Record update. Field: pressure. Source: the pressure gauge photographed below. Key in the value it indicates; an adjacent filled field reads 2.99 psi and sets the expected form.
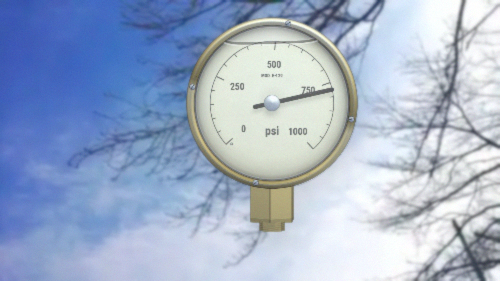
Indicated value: 775 psi
